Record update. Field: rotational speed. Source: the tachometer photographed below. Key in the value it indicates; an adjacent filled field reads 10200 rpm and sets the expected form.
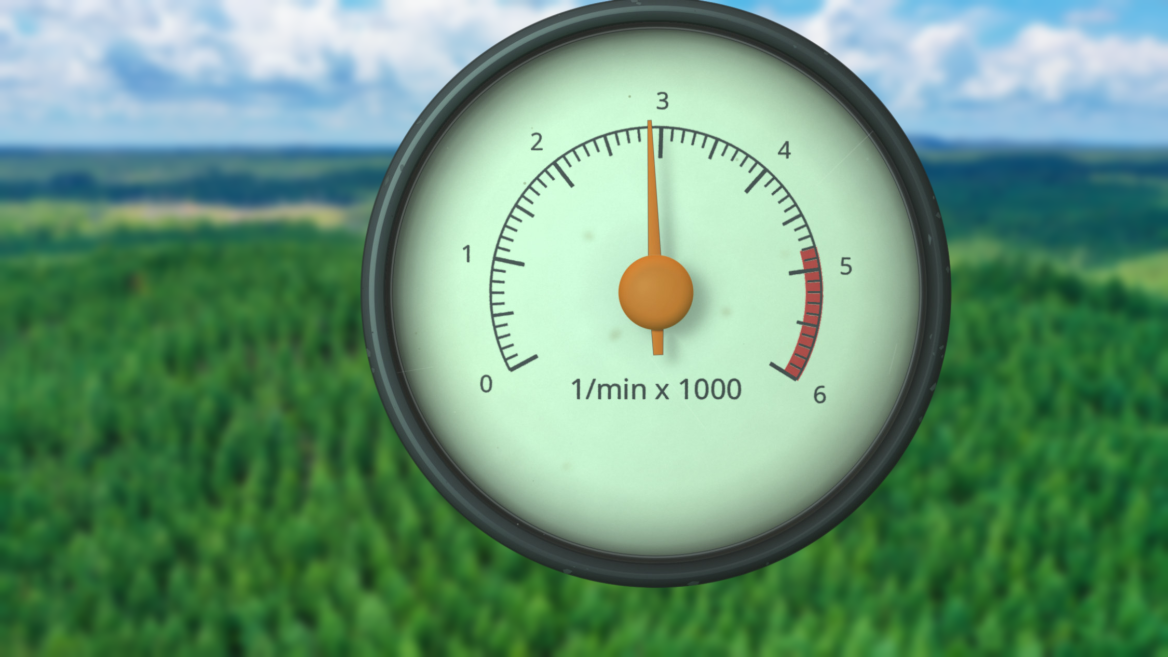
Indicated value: 2900 rpm
